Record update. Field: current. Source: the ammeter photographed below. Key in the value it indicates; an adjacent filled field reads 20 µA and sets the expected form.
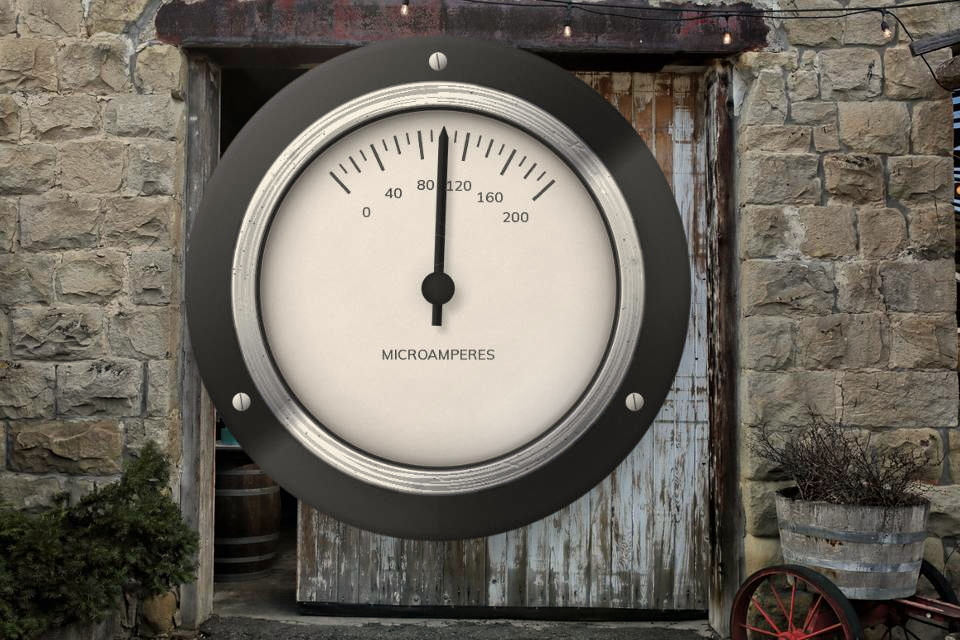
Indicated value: 100 µA
